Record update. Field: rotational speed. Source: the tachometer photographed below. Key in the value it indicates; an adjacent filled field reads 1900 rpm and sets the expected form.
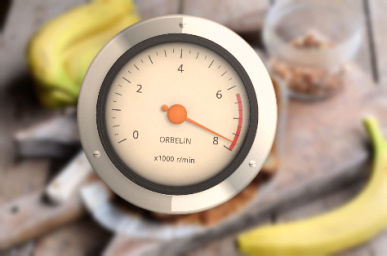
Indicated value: 7750 rpm
